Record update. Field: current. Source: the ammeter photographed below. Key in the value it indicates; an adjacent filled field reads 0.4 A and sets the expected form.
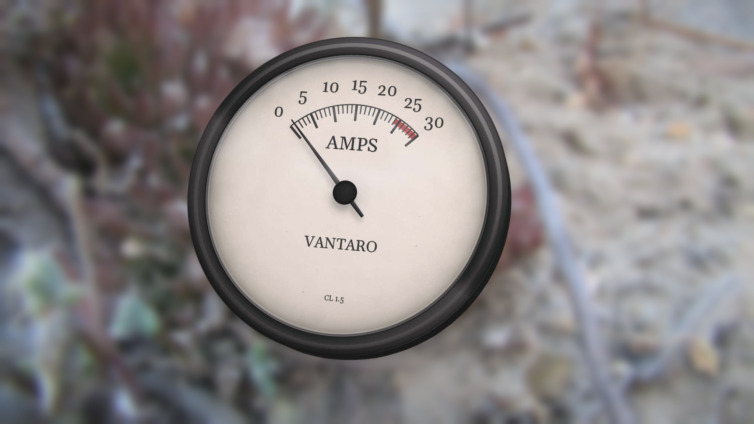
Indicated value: 1 A
